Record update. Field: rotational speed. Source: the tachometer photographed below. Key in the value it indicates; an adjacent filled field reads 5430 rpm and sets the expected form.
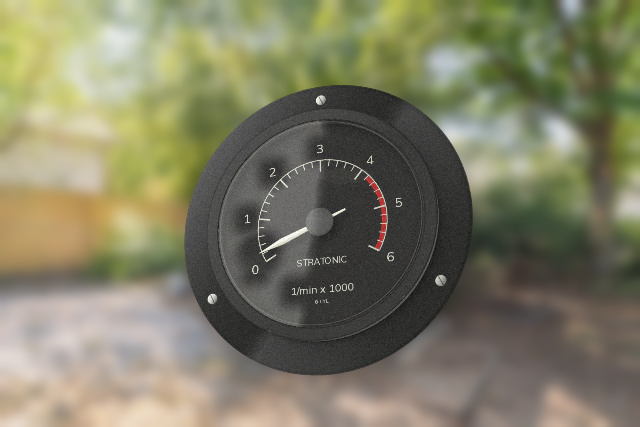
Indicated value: 200 rpm
